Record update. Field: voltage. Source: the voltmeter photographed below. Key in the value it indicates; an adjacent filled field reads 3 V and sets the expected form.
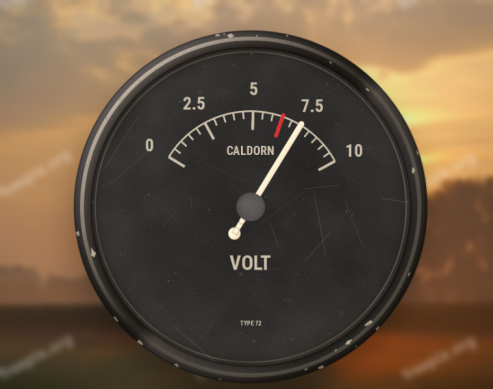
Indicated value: 7.5 V
